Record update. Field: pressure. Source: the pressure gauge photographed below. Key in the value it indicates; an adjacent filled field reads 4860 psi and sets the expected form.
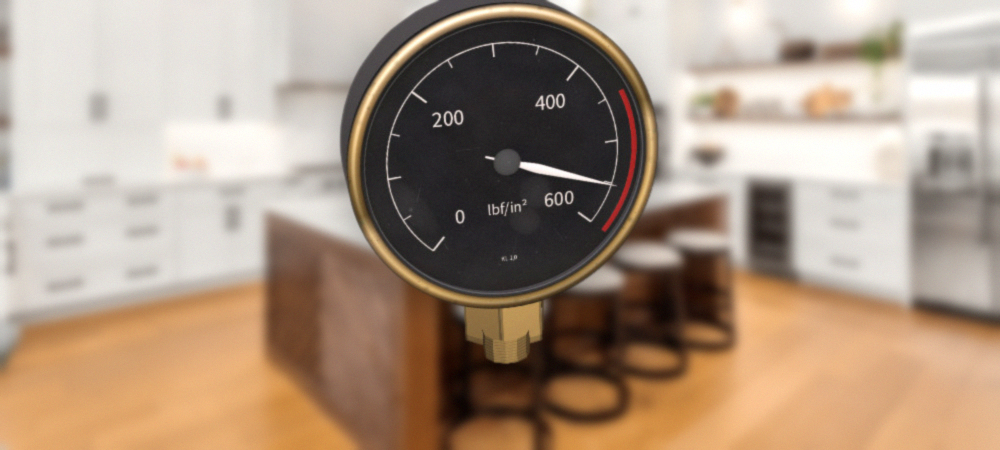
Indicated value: 550 psi
